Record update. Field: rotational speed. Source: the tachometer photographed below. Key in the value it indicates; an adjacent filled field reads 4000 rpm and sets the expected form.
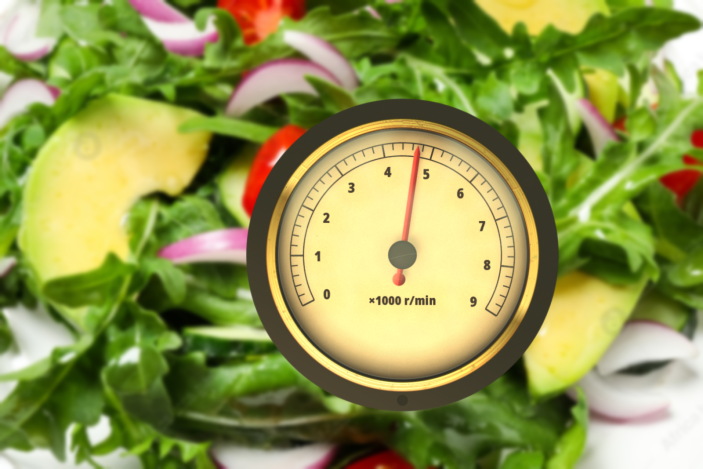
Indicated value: 4700 rpm
